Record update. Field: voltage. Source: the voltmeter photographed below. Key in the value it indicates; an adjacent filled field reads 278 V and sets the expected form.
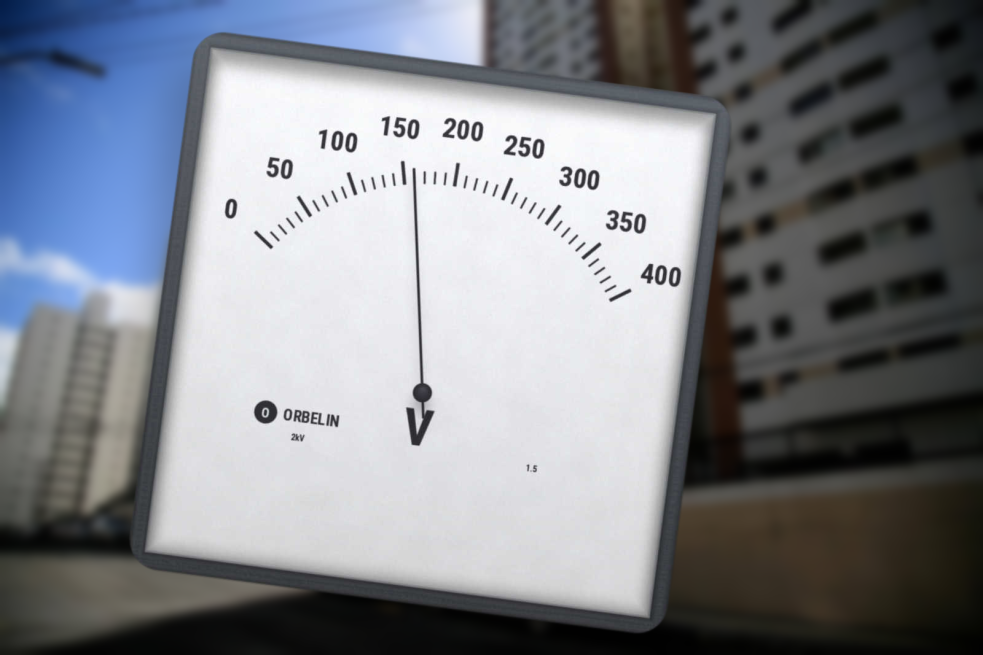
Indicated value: 160 V
